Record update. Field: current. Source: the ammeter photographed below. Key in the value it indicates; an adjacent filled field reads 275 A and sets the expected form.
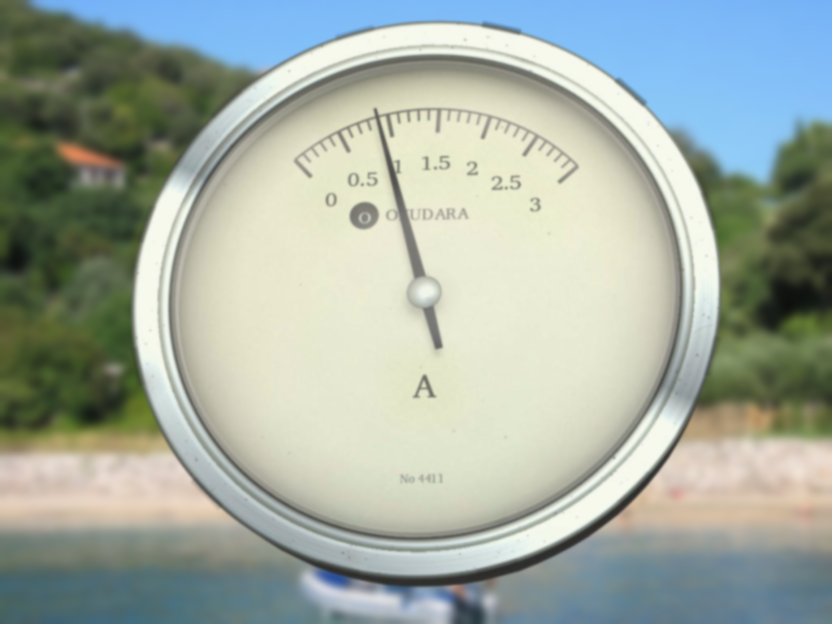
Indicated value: 0.9 A
